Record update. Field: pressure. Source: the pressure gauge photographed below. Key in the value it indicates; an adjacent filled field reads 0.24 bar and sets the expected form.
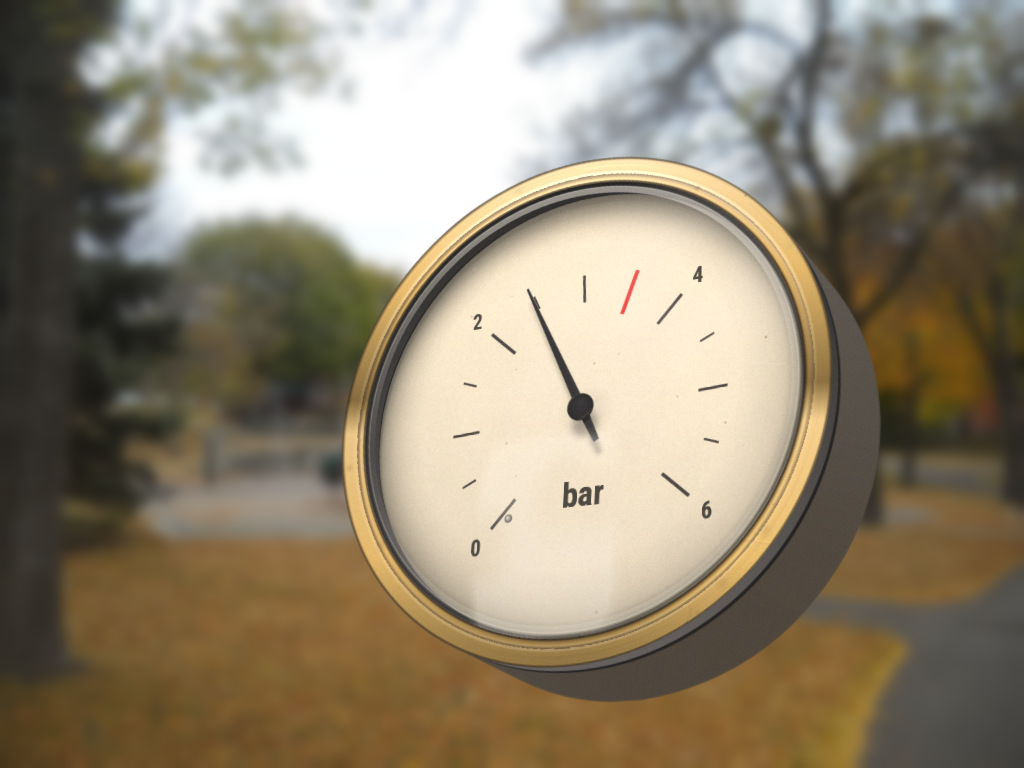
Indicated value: 2.5 bar
